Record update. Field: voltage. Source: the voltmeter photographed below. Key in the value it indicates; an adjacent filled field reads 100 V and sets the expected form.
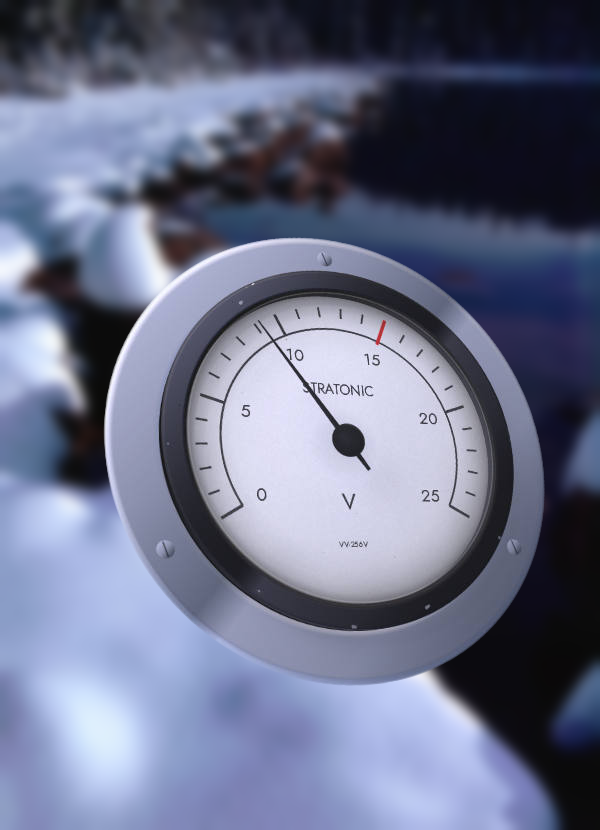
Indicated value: 9 V
